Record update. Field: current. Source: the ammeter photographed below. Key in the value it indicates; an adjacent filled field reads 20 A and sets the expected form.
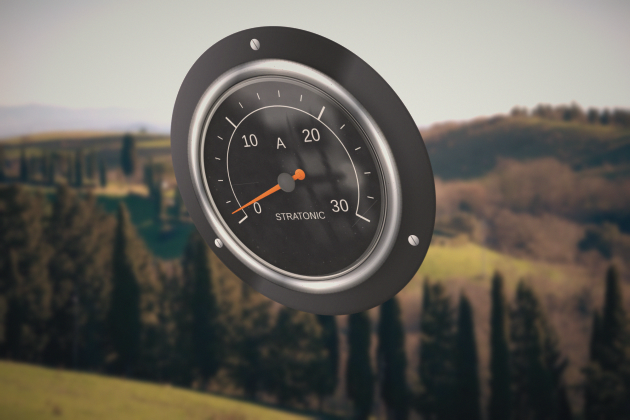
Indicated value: 1 A
